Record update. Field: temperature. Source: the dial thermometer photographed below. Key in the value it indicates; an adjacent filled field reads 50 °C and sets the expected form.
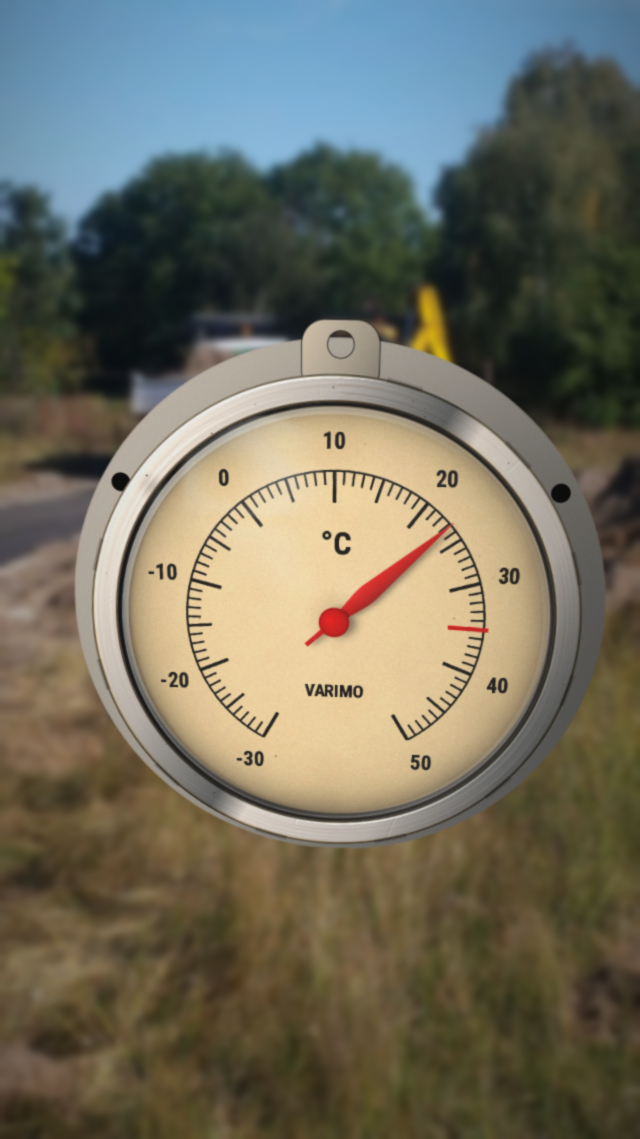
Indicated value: 23 °C
